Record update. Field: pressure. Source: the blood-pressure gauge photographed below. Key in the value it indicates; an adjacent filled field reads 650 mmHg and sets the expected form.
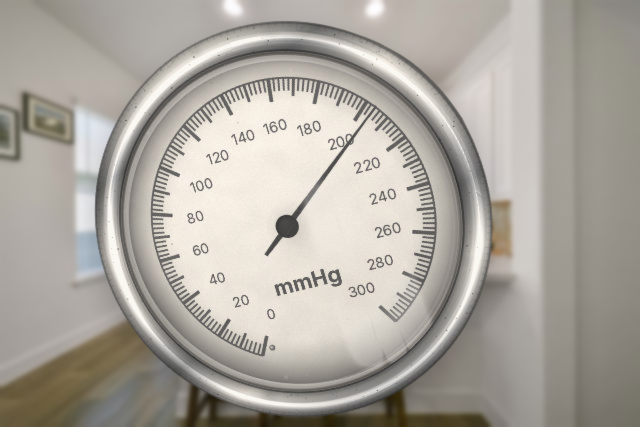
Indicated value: 204 mmHg
